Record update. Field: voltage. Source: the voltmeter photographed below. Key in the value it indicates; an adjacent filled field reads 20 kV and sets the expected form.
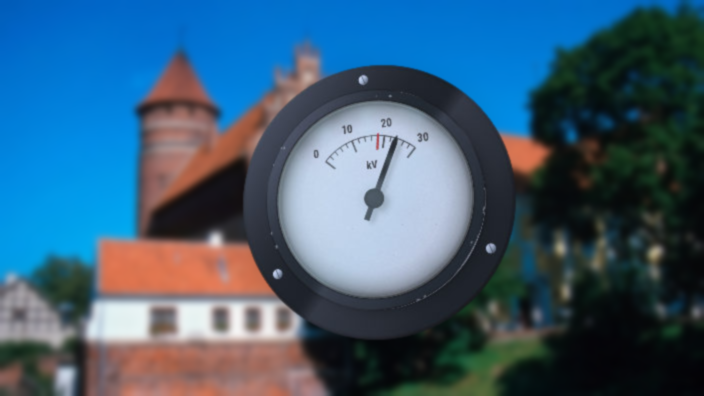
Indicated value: 24 kV
